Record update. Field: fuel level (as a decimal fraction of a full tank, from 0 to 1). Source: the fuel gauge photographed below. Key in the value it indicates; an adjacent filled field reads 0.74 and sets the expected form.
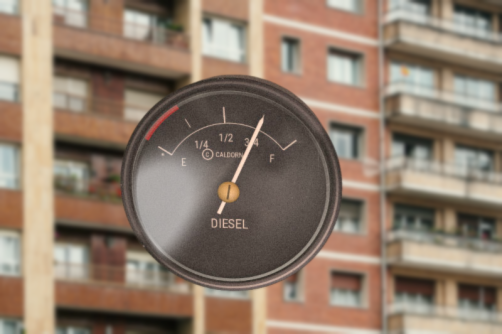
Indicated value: 0.75
